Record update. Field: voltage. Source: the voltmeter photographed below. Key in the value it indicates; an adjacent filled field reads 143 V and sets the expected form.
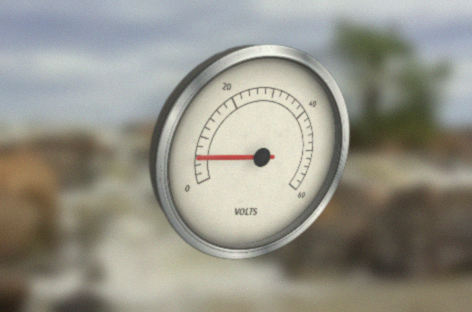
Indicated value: 6 V
